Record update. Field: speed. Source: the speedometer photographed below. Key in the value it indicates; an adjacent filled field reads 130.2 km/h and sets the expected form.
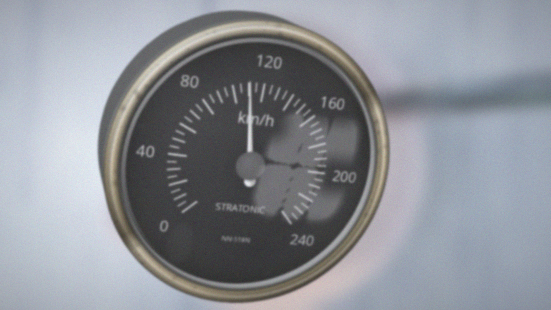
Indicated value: 110 km/h
